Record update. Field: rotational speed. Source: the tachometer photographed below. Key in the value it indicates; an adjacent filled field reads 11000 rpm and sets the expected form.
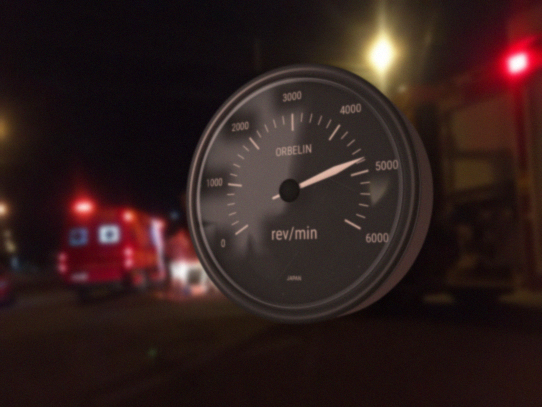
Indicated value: 4800 rpm
